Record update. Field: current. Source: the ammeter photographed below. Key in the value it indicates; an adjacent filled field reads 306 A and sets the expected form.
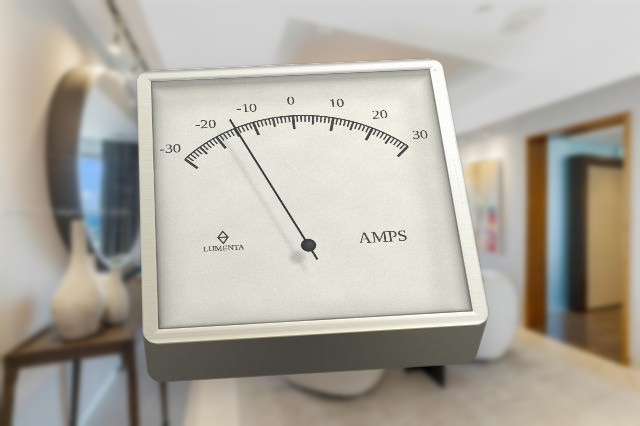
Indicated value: -15 A
